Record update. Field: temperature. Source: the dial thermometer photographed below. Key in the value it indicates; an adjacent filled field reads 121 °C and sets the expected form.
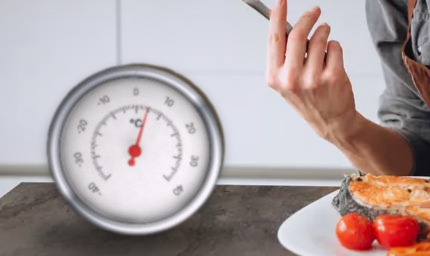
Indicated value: 5 °C
